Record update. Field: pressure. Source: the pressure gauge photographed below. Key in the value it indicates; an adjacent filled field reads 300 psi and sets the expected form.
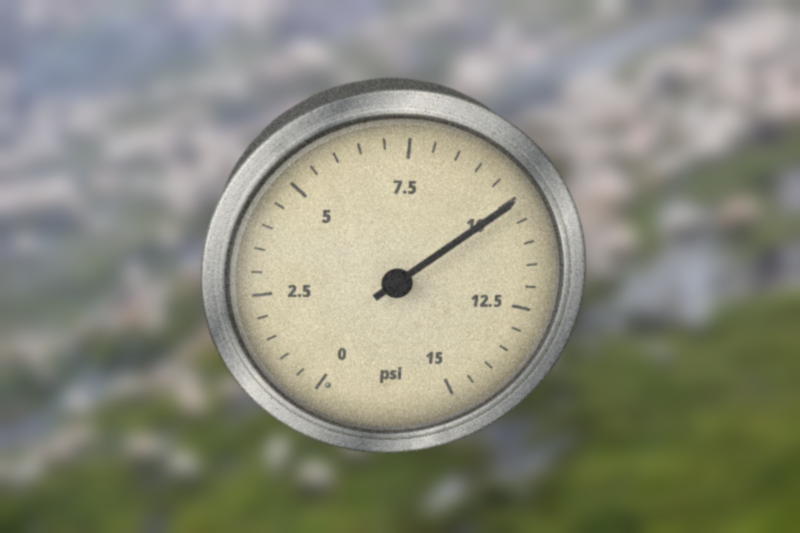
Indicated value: 10 psi
